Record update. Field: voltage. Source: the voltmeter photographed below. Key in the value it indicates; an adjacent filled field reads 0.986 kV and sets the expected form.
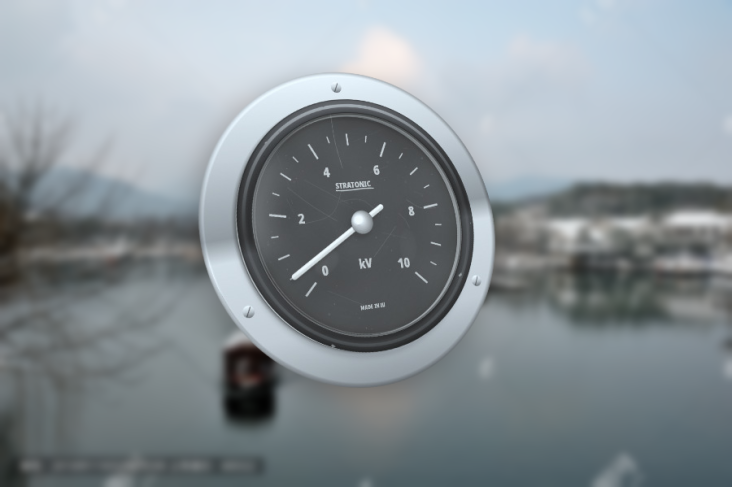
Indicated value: 0.5 kV
